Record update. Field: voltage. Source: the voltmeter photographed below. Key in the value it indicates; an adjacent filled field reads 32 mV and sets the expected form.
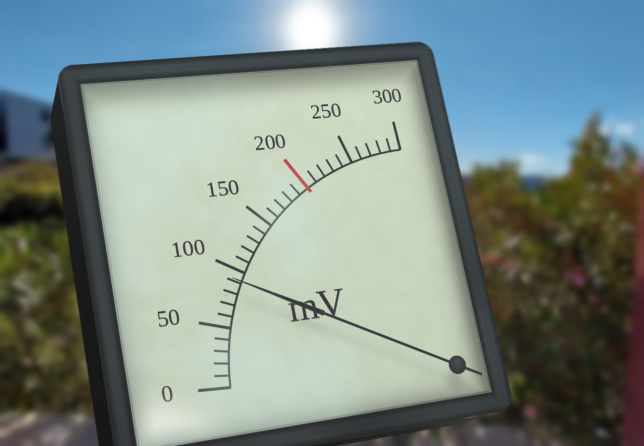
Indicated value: 90 mV
